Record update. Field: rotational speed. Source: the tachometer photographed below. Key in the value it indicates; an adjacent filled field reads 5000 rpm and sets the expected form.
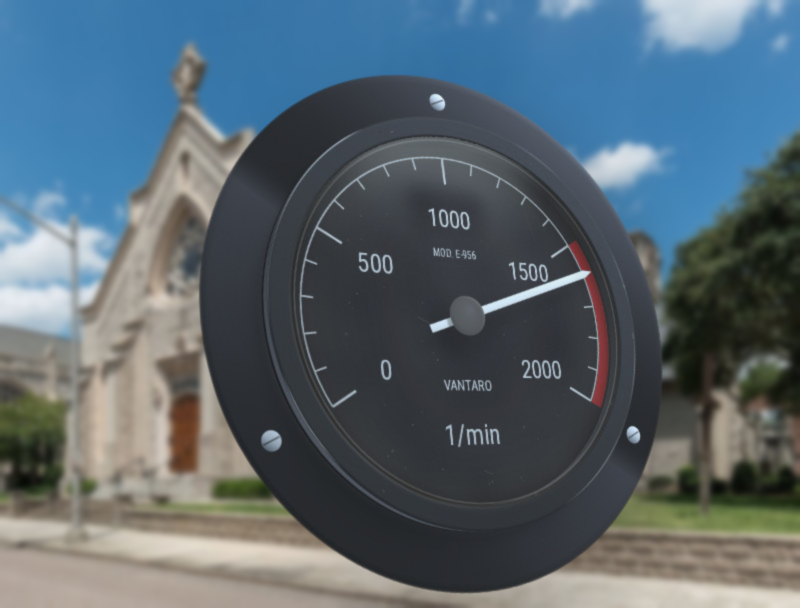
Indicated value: 1600 rpm
